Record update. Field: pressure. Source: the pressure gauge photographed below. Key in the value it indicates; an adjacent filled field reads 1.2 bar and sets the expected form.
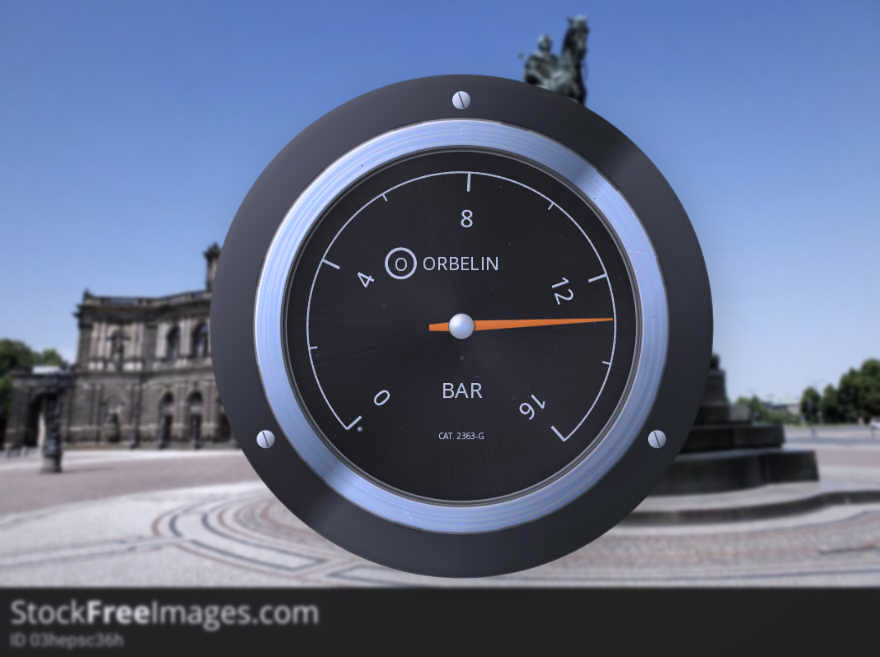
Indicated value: 13 bar
